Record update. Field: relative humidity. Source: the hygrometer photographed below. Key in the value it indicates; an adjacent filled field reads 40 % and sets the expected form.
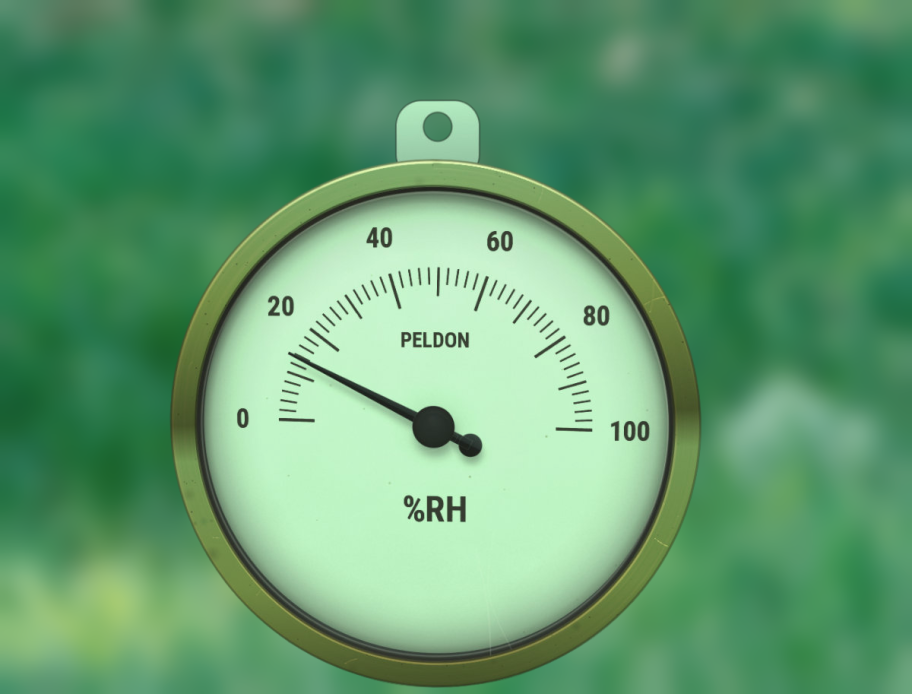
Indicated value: 14 %
